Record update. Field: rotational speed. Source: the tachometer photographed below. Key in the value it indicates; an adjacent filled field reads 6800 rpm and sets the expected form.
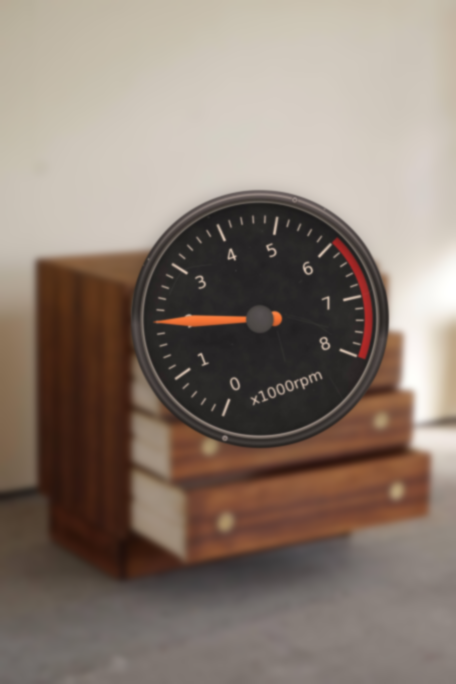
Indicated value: 2000 rpm
